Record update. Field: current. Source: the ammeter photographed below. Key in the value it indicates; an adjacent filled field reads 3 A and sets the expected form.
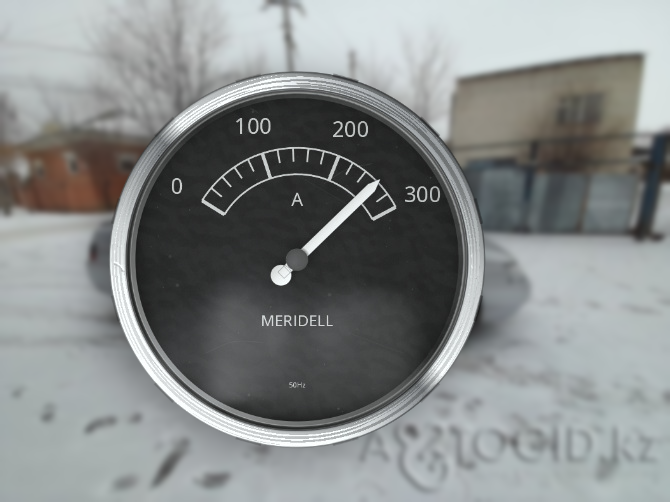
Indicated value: 260 A
